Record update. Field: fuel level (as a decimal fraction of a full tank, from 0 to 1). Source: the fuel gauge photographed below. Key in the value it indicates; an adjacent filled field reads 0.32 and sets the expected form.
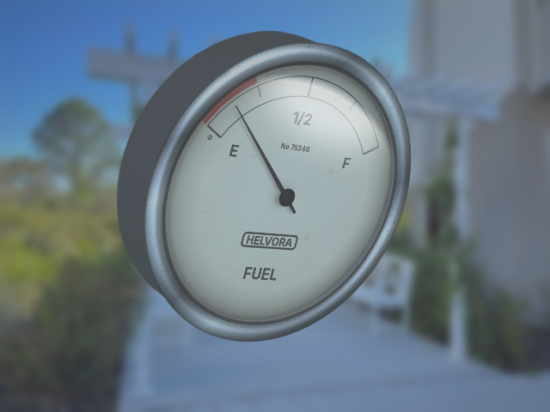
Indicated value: 0.125
